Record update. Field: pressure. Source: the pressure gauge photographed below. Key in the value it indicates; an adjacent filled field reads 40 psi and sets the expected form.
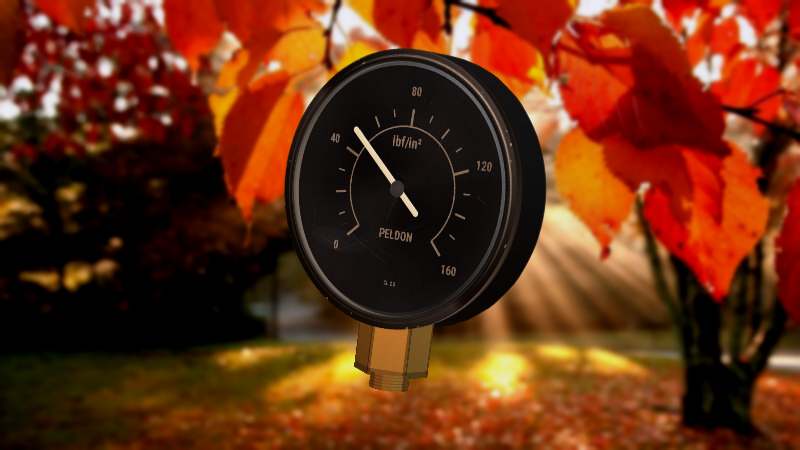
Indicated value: 50 psi
